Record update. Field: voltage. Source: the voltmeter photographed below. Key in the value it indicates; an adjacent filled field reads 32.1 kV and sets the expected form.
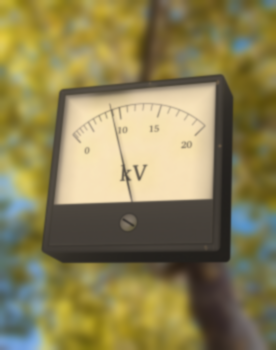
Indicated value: 9 kV
